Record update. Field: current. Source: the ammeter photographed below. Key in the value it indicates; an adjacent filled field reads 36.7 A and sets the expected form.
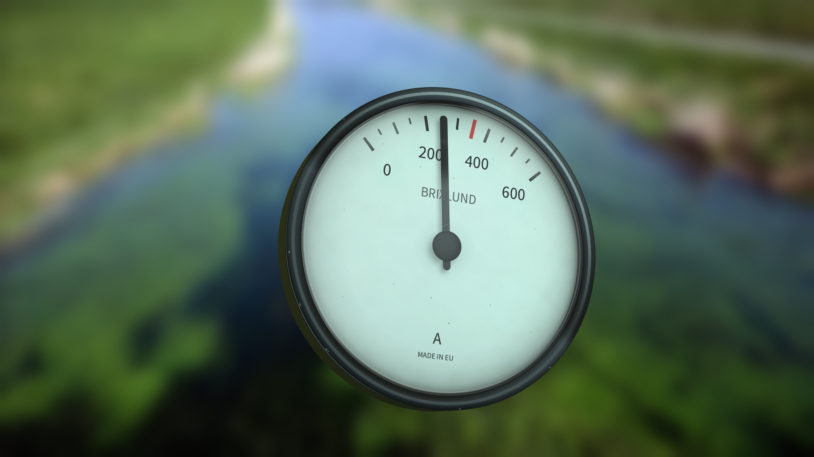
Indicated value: 250 A
